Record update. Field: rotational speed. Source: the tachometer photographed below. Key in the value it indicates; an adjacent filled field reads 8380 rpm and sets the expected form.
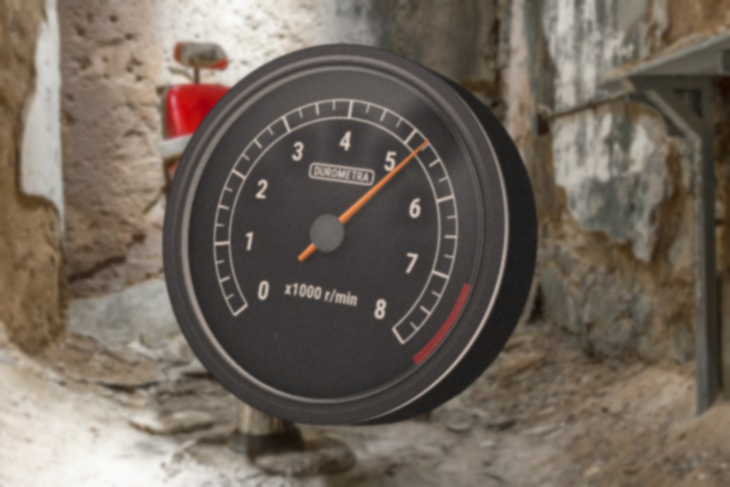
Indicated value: 5250 rpm
